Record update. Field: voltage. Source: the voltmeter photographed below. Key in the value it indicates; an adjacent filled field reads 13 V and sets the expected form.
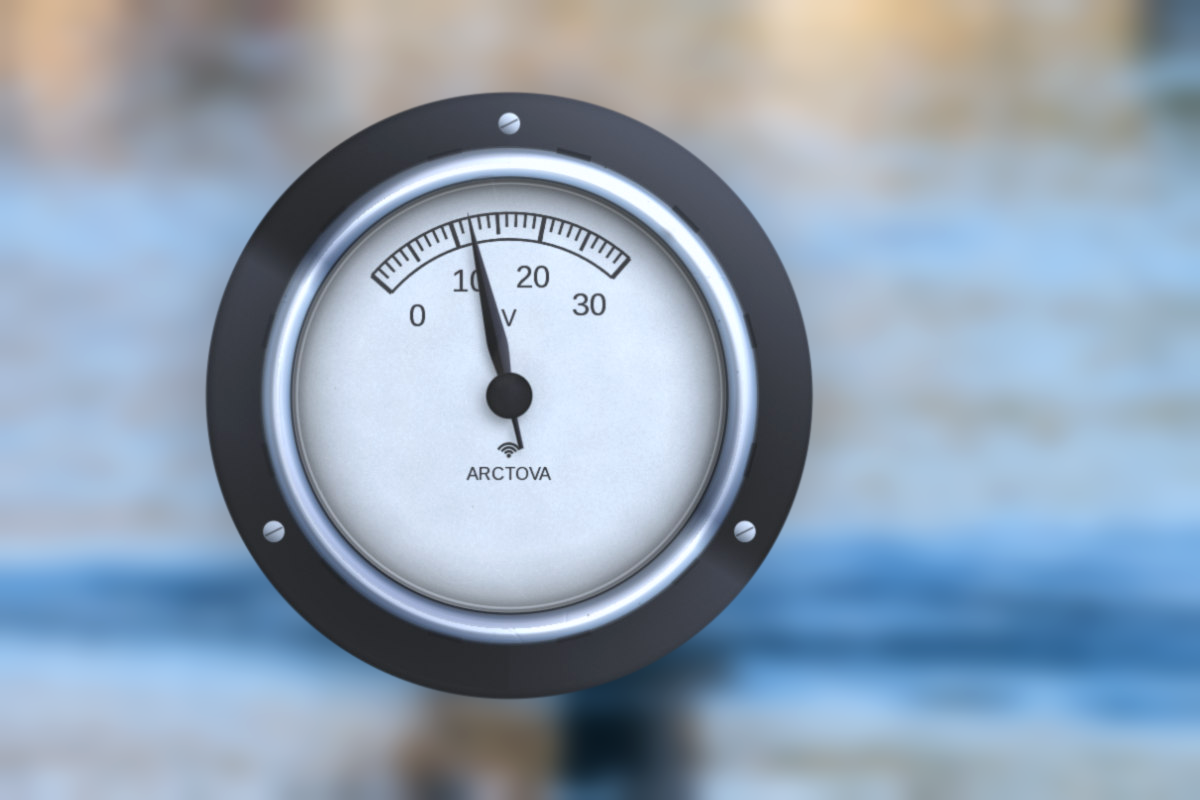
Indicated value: 12 V
